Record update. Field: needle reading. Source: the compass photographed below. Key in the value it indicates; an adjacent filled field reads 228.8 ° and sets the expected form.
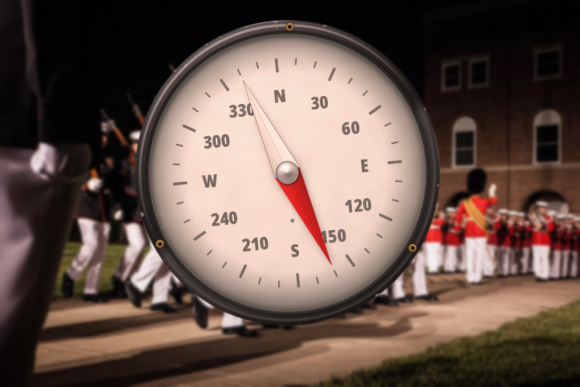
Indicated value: 160 °
